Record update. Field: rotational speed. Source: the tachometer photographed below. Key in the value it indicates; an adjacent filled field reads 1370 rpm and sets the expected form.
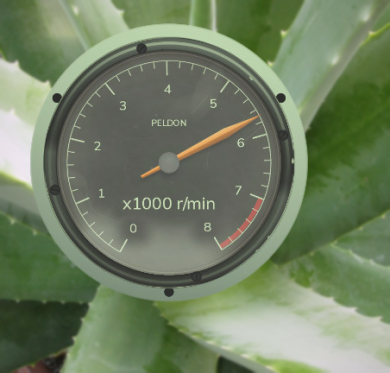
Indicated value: 5700 rpm
